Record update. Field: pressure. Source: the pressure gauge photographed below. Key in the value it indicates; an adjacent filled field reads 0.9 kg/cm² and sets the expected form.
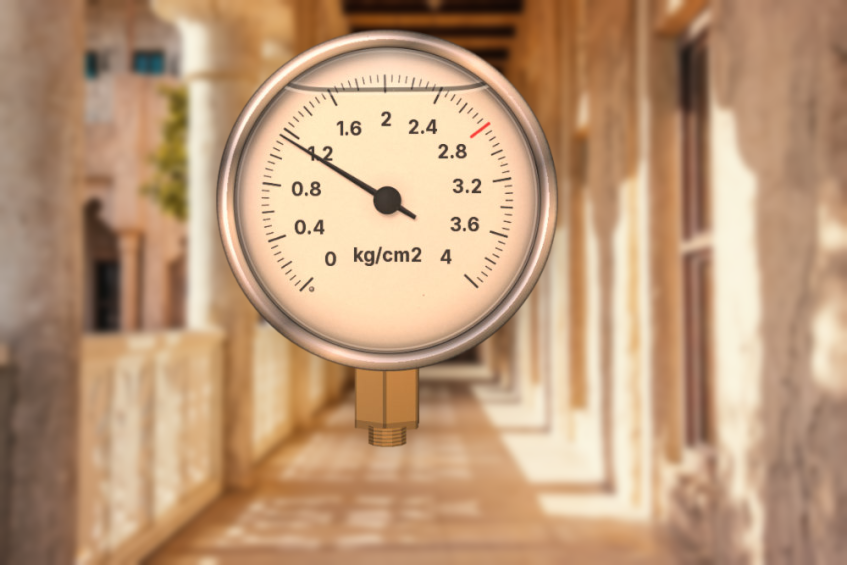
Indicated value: 1.15 kg/cm²
